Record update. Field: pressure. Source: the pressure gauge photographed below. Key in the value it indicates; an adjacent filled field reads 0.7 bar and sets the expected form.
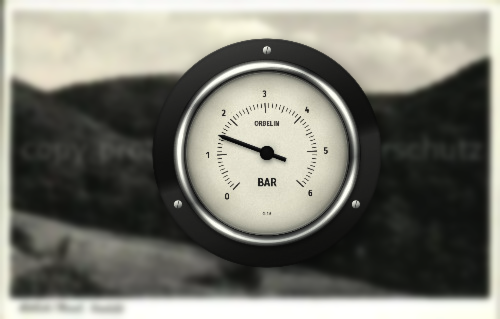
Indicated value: 1.5 bar
